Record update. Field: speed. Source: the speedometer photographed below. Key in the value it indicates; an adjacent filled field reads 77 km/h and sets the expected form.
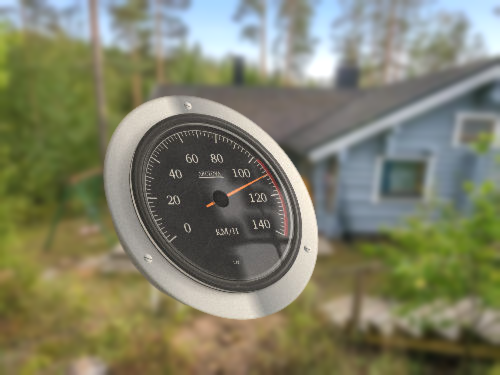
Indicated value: 110 km/h
